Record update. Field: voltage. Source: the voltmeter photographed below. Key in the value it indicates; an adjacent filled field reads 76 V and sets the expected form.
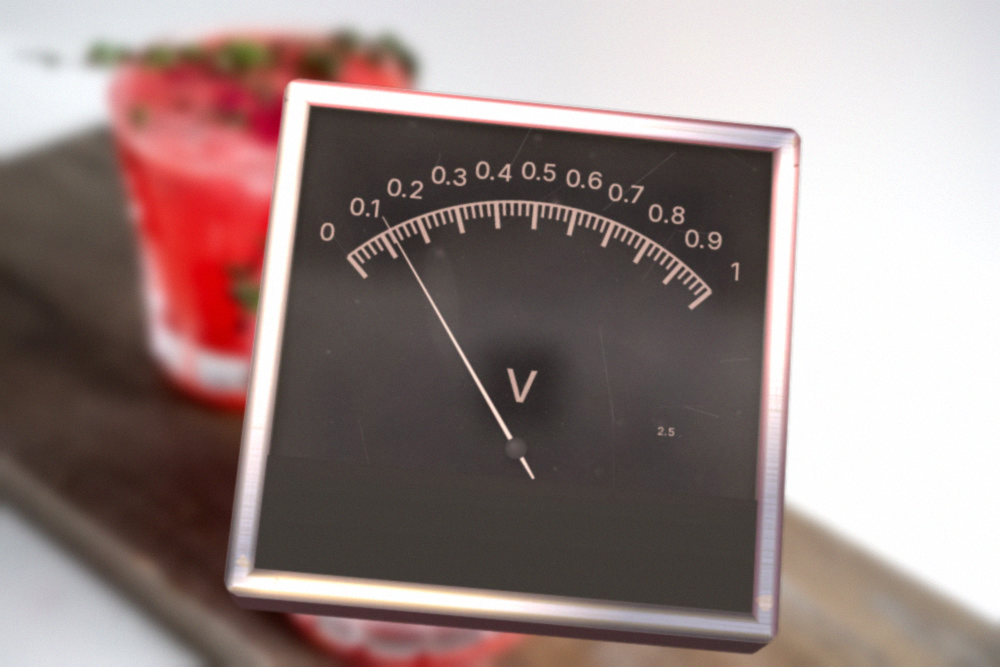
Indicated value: 0.12 V
